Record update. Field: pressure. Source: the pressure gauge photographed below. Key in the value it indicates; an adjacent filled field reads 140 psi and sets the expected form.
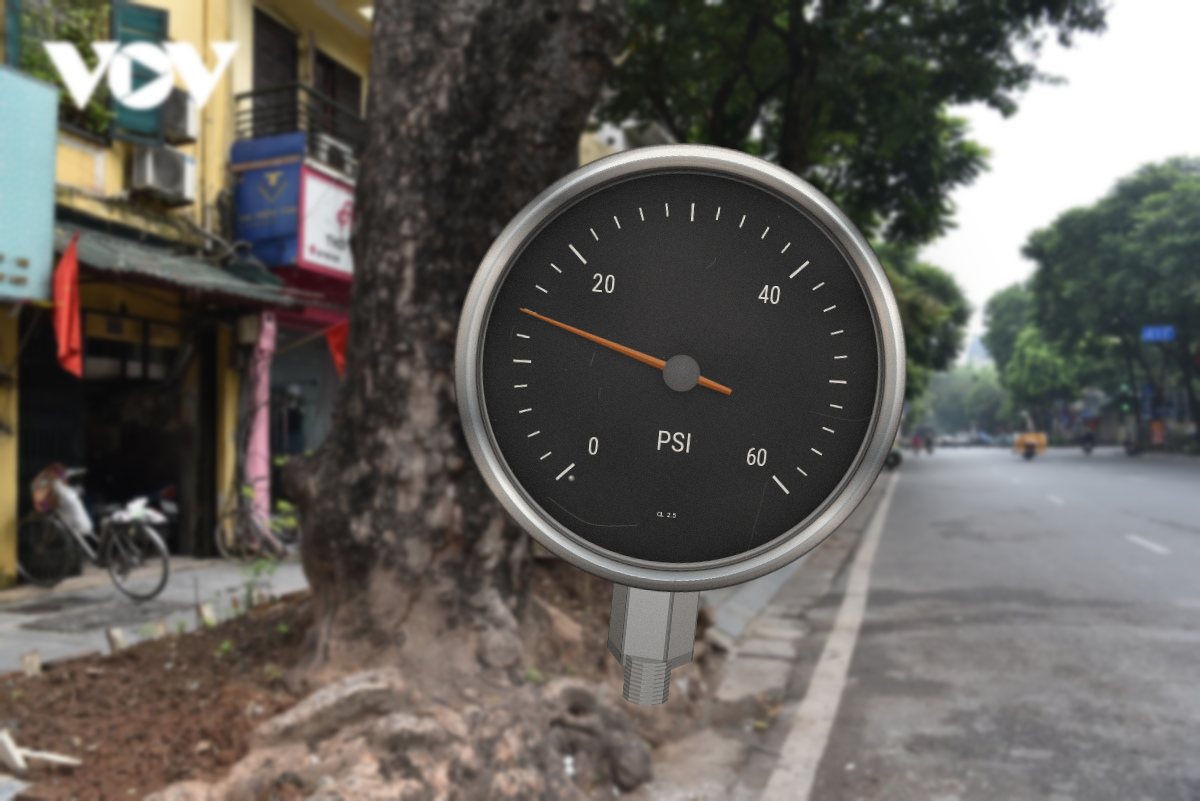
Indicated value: 14 psi
